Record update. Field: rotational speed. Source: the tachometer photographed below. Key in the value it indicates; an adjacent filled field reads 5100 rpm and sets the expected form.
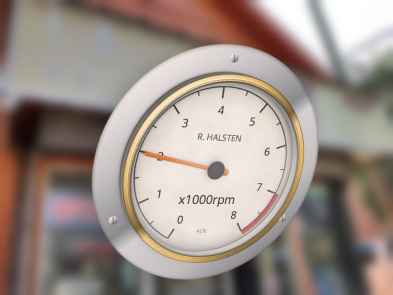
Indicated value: 2000 rpm
